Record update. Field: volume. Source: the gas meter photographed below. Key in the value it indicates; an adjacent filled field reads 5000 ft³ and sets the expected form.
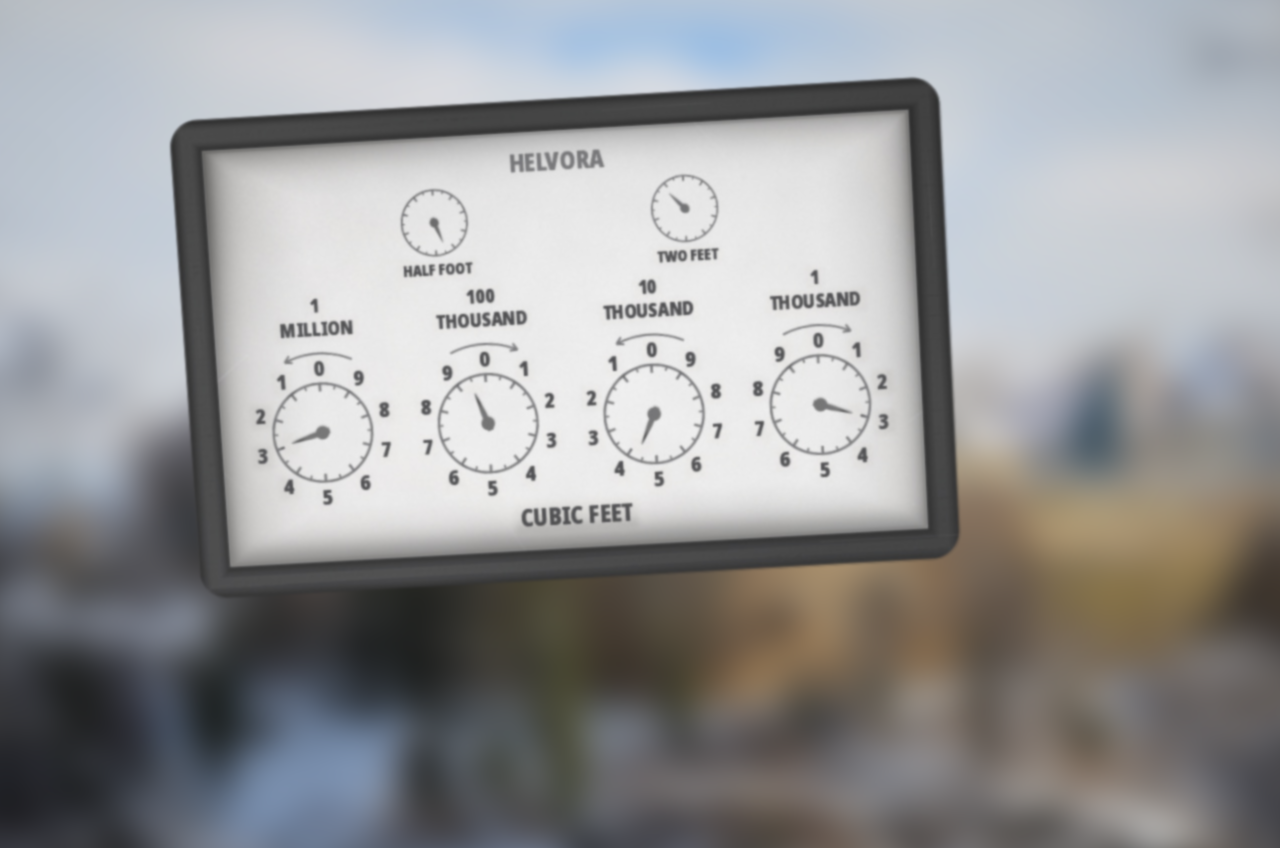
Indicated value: 294300 ft³
